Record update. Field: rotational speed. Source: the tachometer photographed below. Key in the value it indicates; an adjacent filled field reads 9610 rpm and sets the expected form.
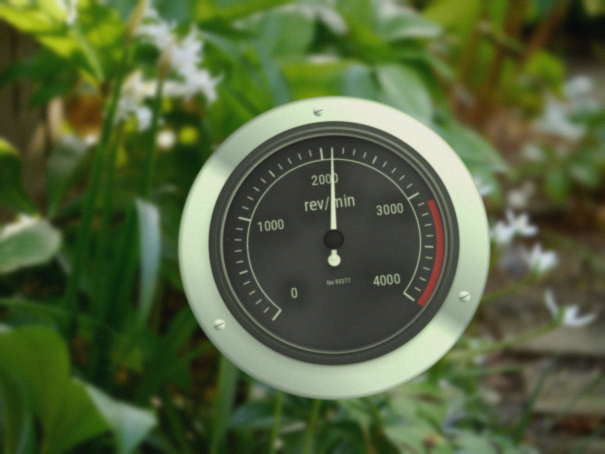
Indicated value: 2100 rpm
